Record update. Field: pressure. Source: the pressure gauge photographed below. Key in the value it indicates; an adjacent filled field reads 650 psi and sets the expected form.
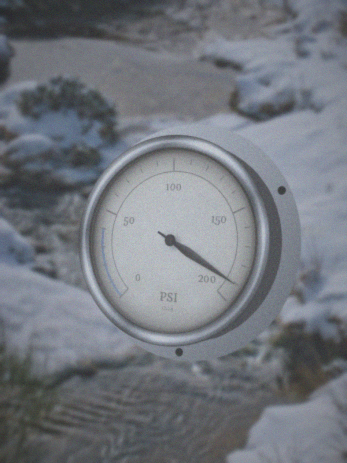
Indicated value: 190 psi
